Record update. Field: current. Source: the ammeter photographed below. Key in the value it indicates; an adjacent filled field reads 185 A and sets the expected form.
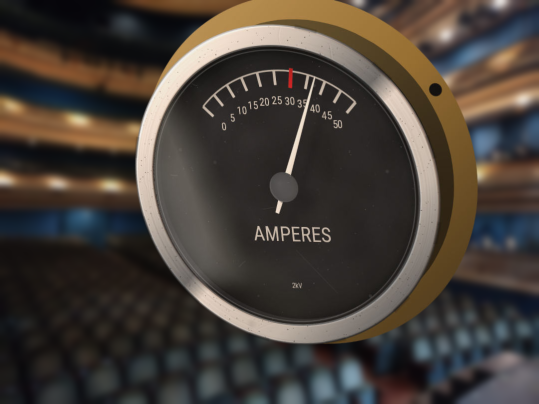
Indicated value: 37.5 A
